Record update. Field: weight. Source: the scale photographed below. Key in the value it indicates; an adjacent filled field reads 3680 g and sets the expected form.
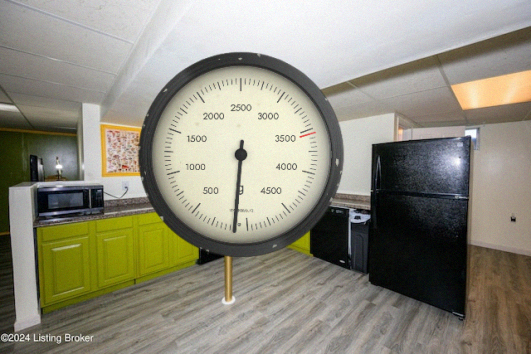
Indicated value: 0 g
